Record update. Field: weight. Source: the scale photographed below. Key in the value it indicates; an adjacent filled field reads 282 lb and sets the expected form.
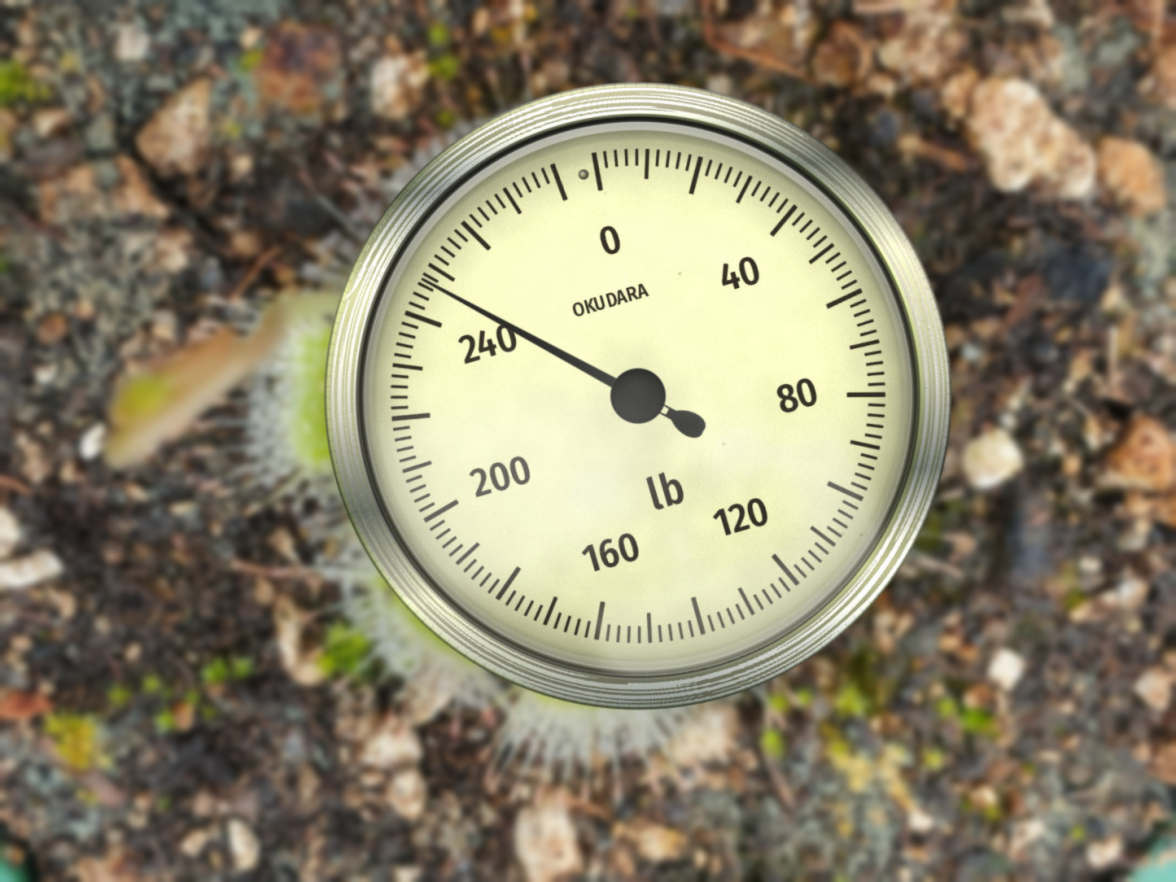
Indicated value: 247 lb
